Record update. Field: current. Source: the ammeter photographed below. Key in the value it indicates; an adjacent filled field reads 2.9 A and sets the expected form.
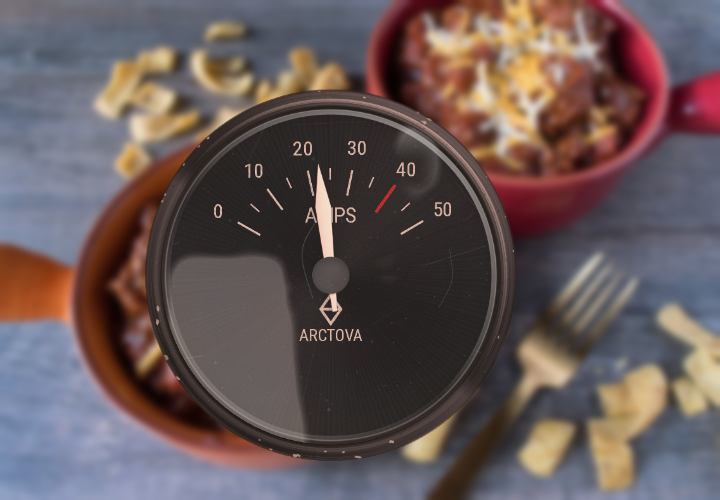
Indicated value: 22.5 A
